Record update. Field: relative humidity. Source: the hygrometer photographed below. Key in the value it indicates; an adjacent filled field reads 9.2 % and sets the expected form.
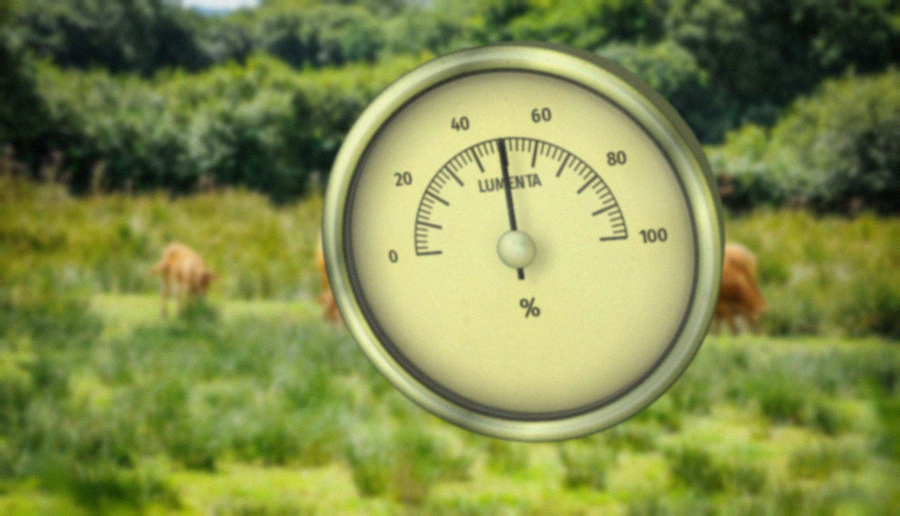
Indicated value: 50 %
